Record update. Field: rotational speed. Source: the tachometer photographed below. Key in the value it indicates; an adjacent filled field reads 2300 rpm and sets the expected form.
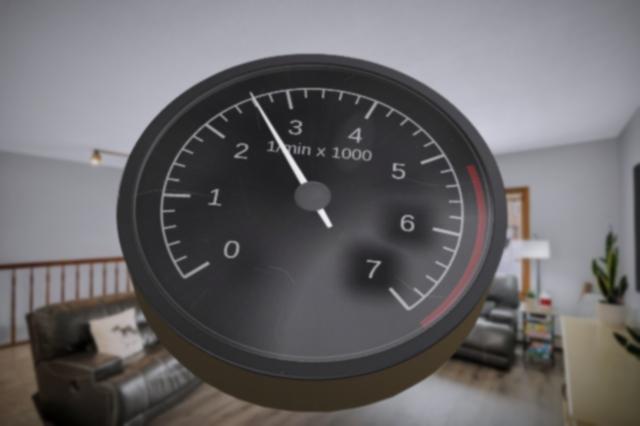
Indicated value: 2600 rpm
